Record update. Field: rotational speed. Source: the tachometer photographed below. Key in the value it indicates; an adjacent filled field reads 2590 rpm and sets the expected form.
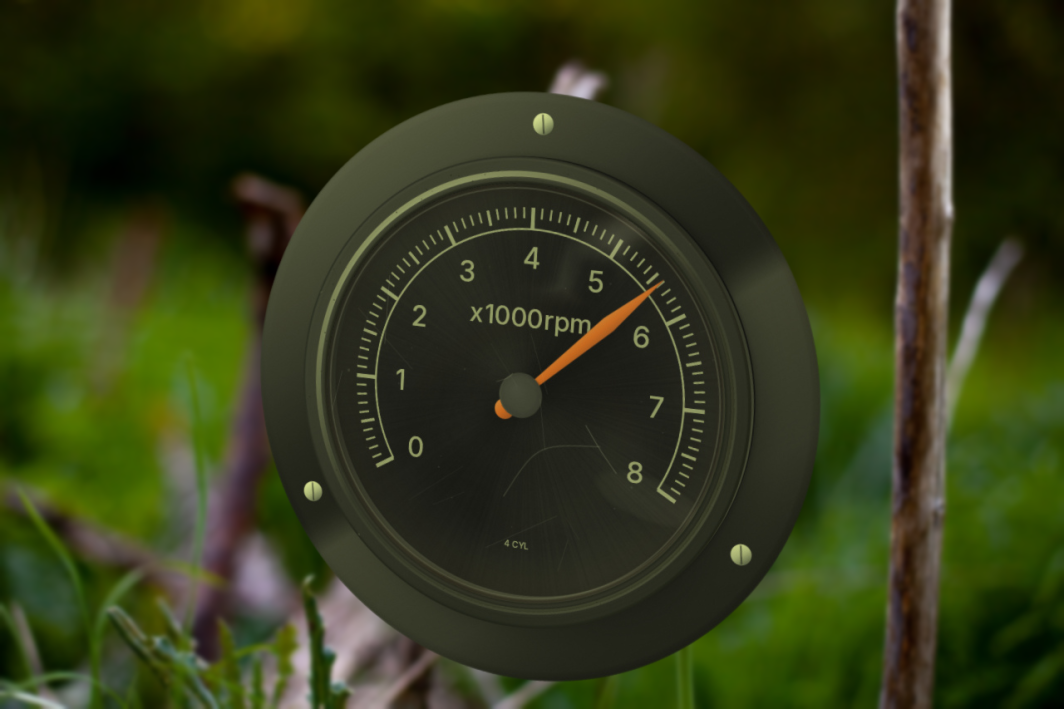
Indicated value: 5600 rpm
